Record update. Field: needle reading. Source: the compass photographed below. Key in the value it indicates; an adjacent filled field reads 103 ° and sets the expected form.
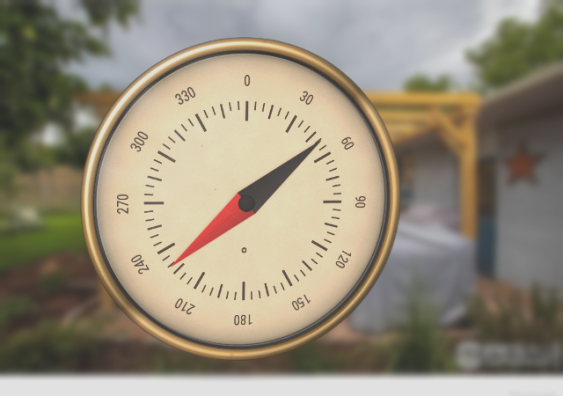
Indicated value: 230 °
